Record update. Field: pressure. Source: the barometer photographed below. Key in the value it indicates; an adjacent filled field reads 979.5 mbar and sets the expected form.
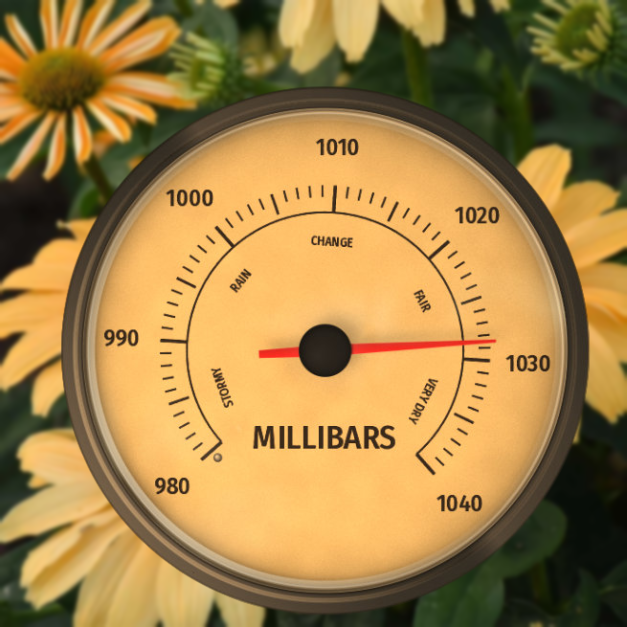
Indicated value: 1028.5 mbar
